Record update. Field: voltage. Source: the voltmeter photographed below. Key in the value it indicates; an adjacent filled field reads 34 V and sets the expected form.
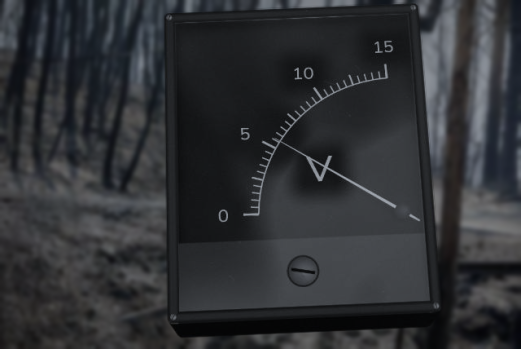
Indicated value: 5.5 V
